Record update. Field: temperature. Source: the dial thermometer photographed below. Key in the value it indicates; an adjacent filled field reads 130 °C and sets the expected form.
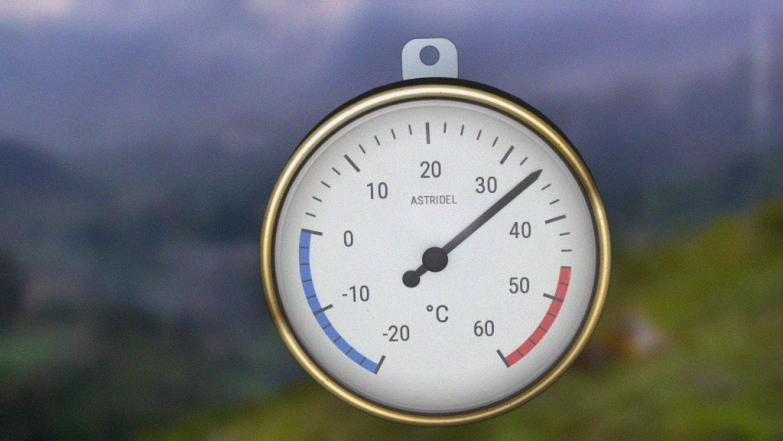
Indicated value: 34 °C
